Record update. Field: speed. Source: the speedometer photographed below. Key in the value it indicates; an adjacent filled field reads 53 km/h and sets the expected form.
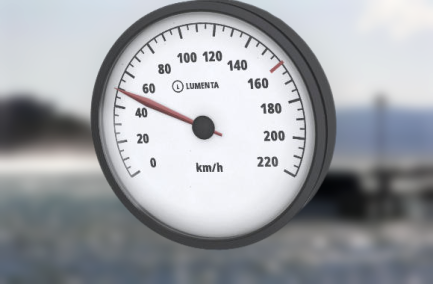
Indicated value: 50 km/h
